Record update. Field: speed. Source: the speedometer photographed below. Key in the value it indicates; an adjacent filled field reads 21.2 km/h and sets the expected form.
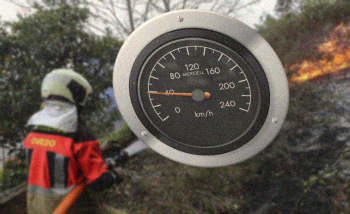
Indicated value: 40 km/h
